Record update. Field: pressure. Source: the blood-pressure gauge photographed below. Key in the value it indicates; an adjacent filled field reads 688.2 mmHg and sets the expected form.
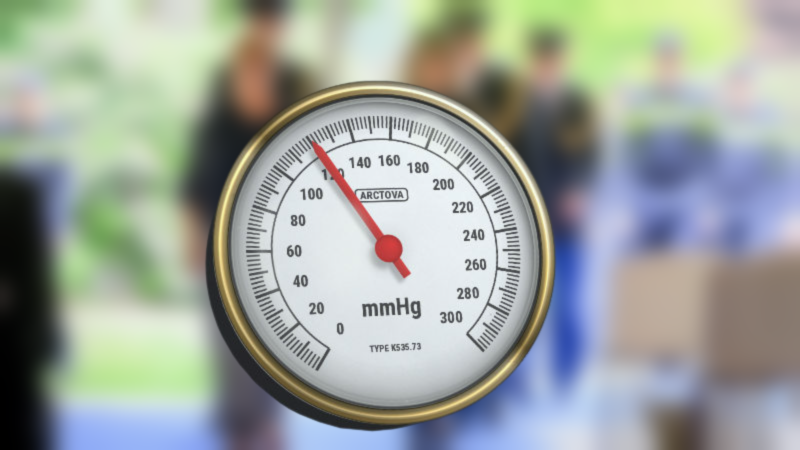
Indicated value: 120 mmHg
